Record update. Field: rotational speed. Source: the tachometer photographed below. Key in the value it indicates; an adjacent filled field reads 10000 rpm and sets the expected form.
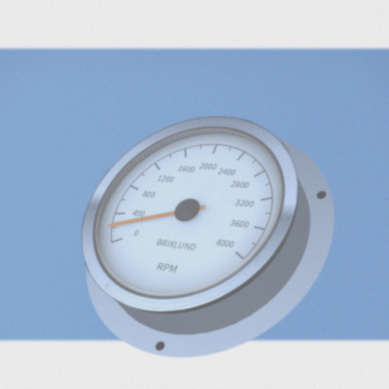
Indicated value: 200 rpm
